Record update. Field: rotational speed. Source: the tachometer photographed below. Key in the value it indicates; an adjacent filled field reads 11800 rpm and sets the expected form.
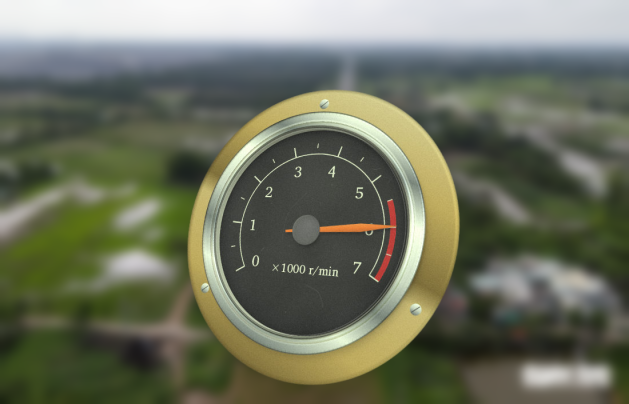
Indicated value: 6000 rpm
